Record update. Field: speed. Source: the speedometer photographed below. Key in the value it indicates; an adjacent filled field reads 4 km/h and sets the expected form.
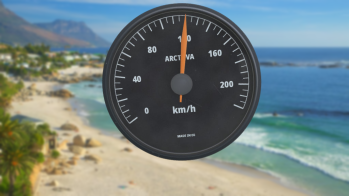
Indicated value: 120 km/h
